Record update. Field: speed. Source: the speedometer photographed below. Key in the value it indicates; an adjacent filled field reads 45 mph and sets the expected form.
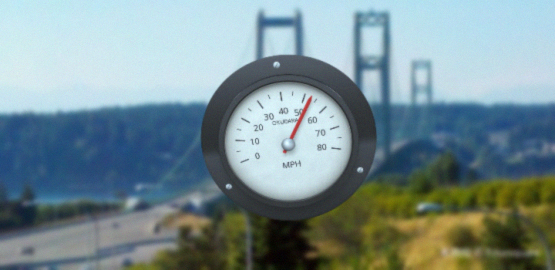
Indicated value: 52.5 mph
